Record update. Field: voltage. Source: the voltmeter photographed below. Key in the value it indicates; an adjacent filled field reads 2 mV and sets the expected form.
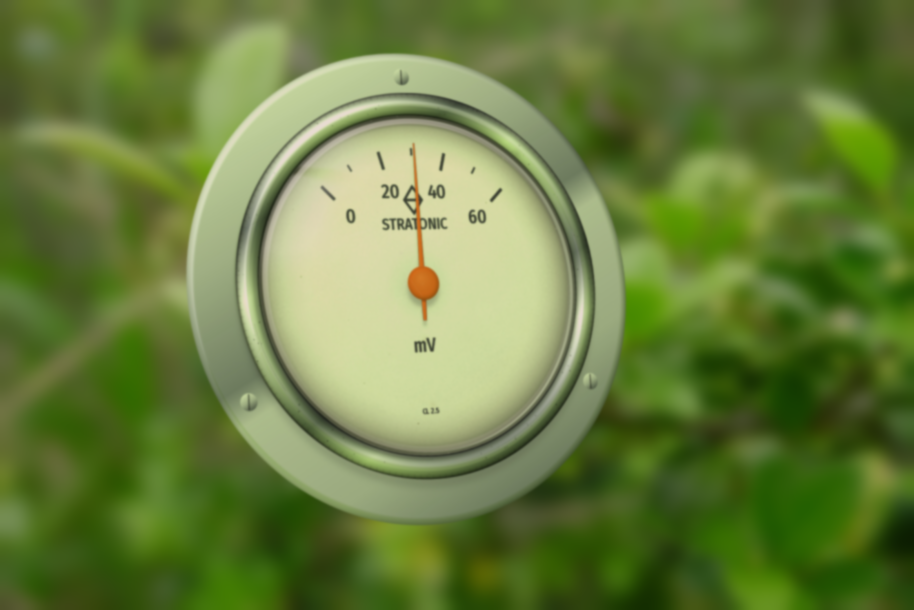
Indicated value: 30 mV
